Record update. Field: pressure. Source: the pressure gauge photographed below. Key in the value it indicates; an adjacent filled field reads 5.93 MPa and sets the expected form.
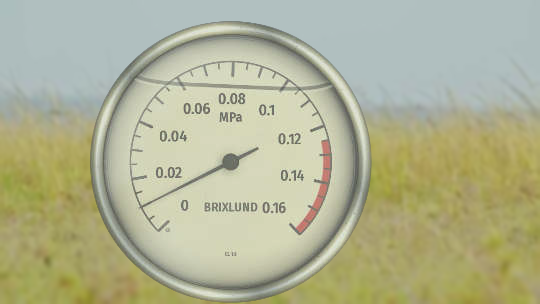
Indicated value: 0.01 MPa
